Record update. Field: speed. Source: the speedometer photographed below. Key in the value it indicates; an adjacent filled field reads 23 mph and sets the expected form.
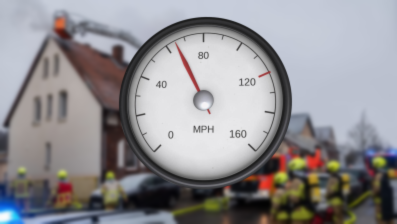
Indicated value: 65 mph
